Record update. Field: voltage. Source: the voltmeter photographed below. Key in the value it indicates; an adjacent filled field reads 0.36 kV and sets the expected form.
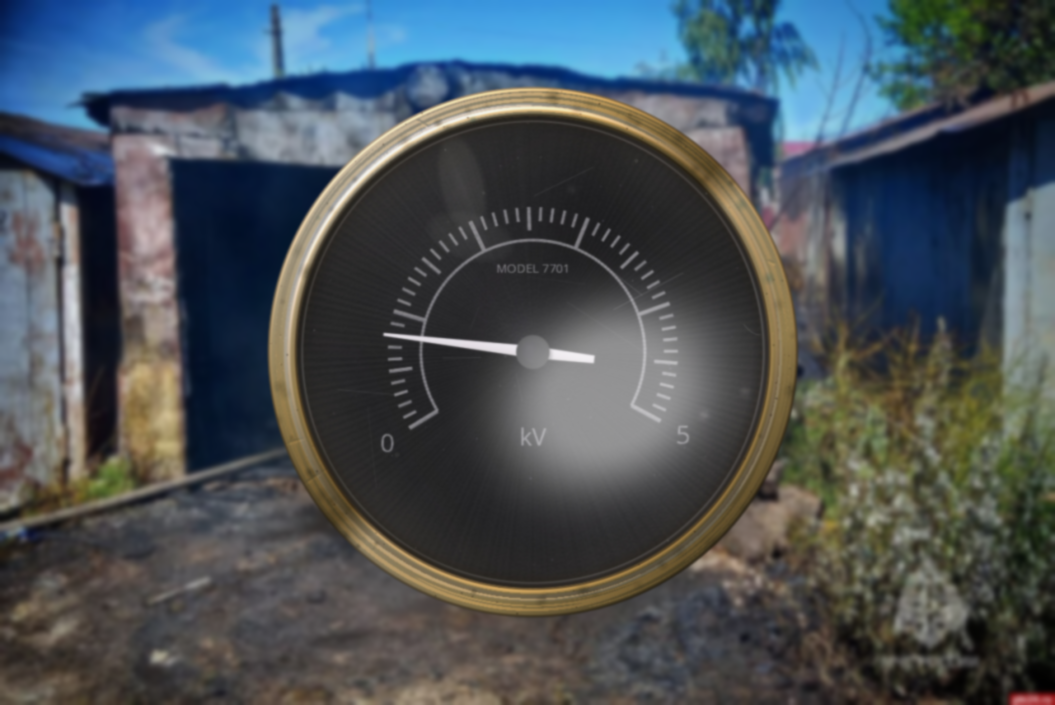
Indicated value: 0.8 kV
